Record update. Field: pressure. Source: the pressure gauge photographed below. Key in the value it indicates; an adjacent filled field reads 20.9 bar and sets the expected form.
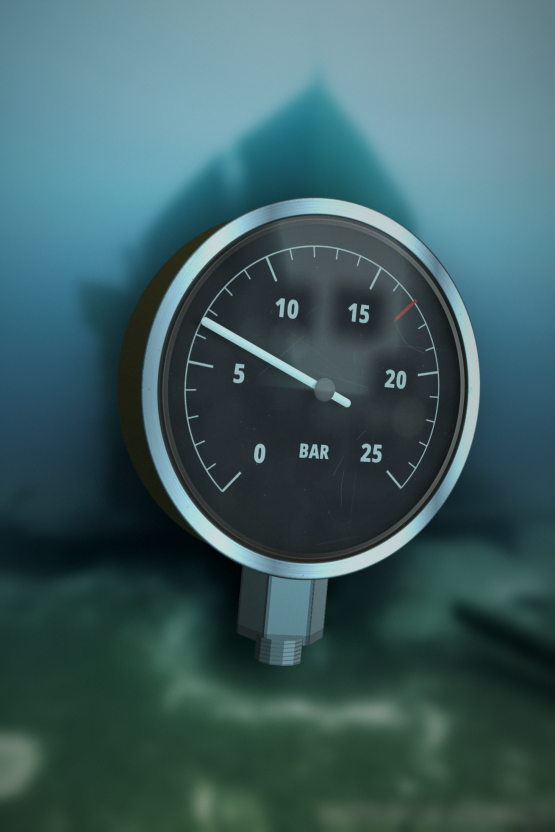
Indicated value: 6.5 bar
